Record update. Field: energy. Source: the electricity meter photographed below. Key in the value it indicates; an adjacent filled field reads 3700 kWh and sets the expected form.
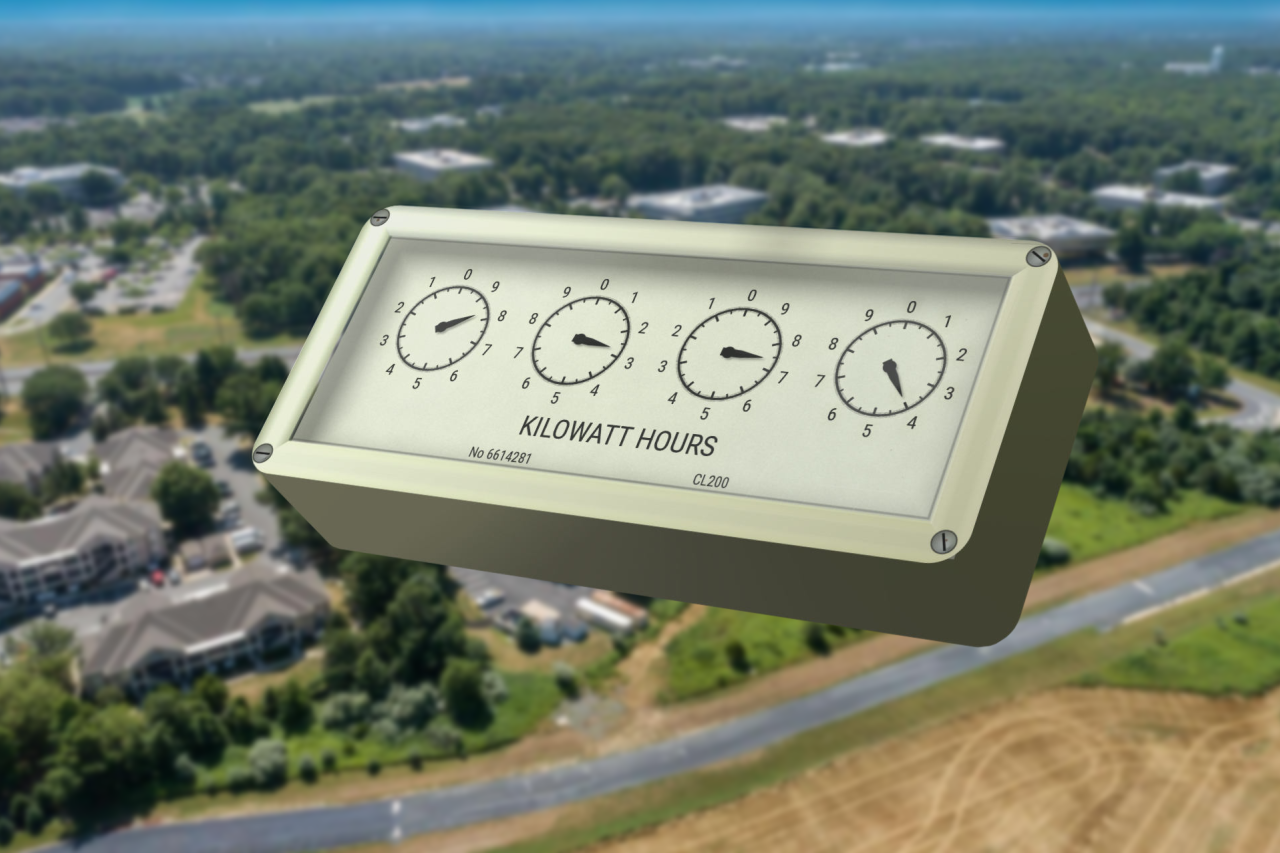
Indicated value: 8274 kWh
